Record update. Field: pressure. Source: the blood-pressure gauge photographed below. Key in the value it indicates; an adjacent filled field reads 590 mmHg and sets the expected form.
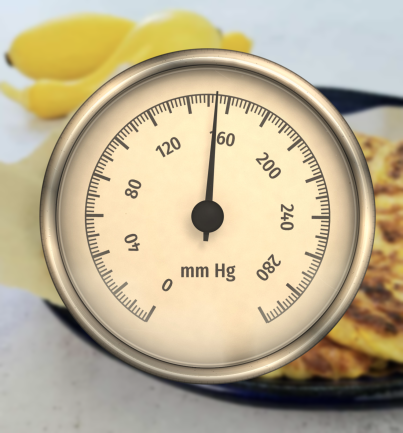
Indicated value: 154 mmHg
